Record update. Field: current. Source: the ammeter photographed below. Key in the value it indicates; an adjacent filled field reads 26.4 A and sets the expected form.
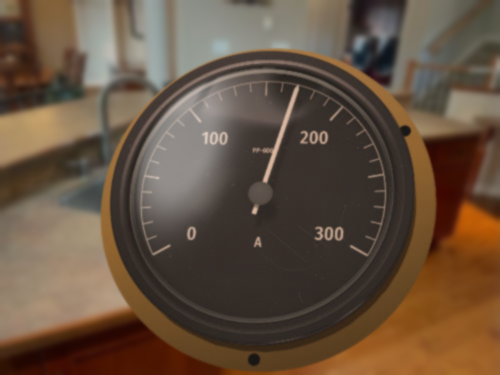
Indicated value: 170 A
